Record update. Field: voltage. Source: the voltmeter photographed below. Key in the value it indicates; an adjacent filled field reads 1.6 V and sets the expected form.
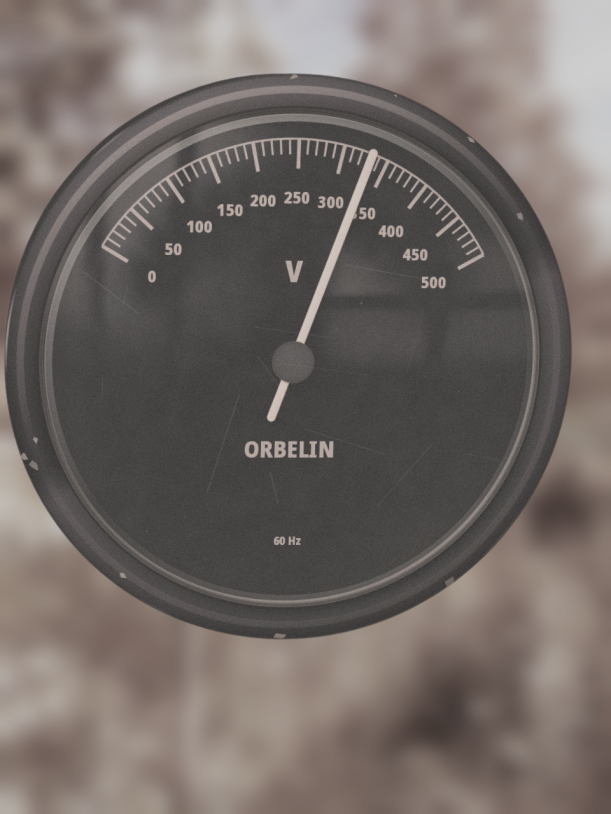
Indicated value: 330 V
